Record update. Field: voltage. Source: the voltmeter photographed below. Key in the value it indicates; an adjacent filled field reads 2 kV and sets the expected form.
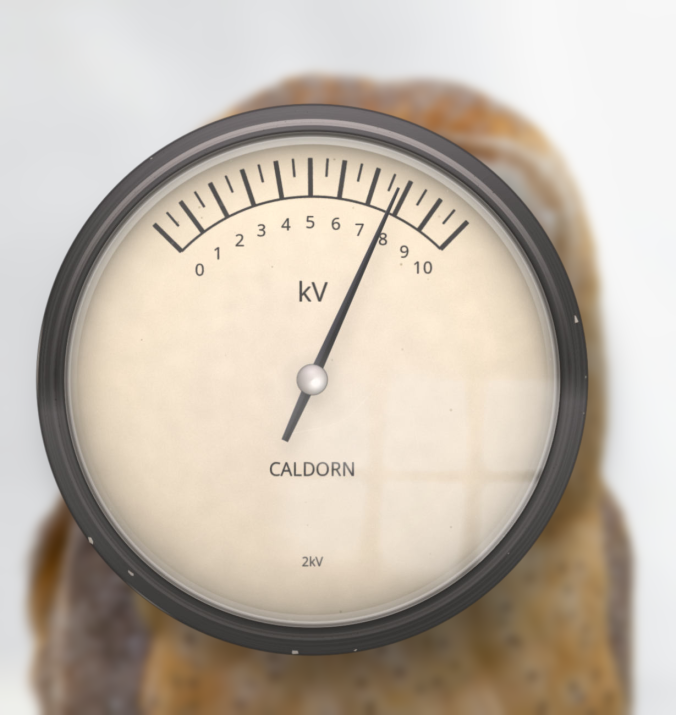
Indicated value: 7.75 kV
